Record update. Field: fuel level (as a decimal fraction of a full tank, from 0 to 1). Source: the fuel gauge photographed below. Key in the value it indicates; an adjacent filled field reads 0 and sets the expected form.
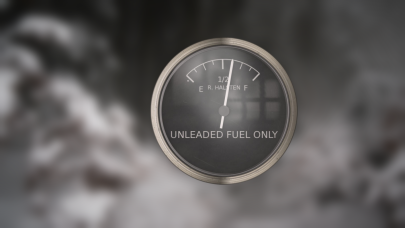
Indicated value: 0.625
